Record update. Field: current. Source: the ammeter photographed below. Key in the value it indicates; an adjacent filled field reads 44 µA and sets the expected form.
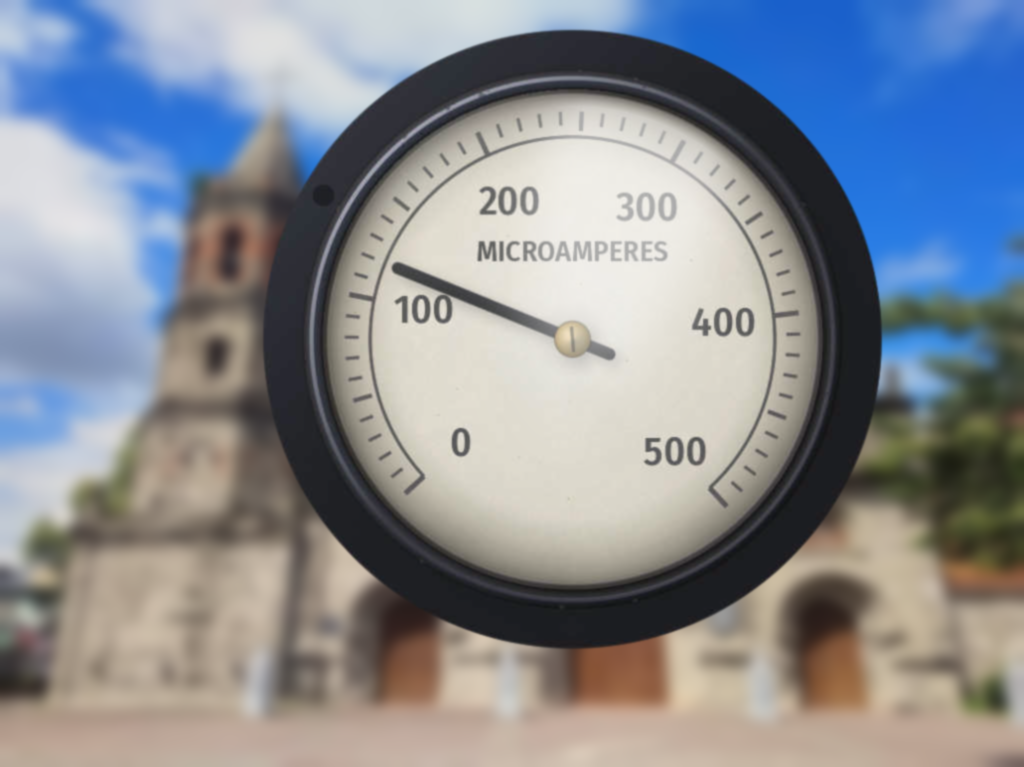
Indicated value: 120 µA
